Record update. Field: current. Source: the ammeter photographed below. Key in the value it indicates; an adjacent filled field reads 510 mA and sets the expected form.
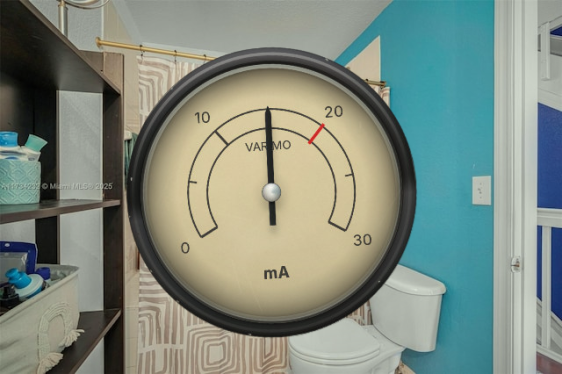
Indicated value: 15 mA
